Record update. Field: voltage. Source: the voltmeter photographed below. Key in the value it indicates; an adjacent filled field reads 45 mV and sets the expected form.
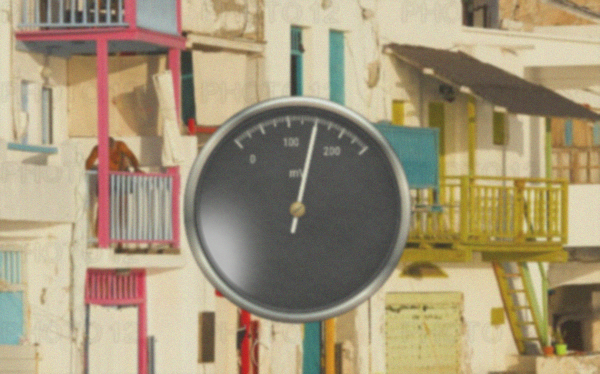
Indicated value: 150 mV
